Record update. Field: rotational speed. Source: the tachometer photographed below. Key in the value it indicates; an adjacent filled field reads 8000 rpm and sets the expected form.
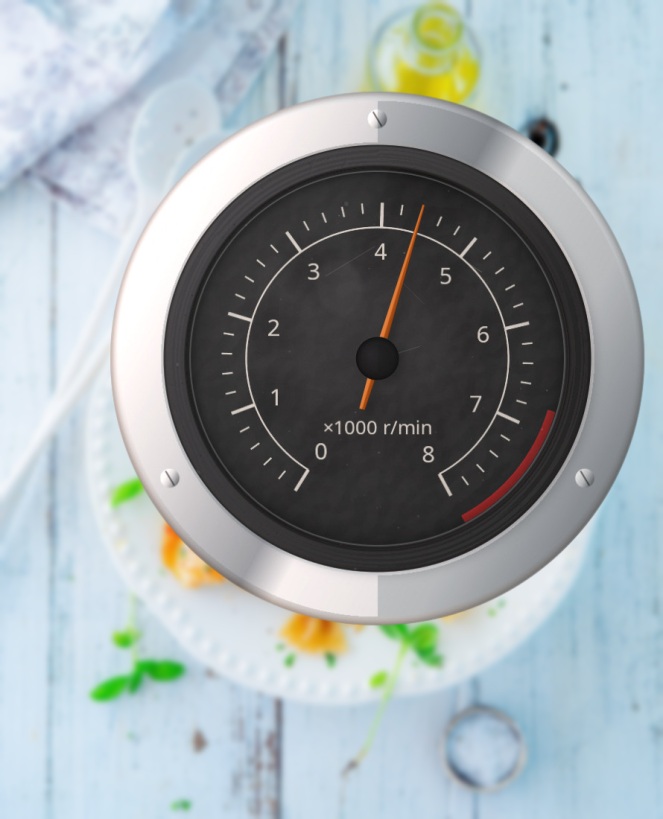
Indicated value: 4400 rpm
